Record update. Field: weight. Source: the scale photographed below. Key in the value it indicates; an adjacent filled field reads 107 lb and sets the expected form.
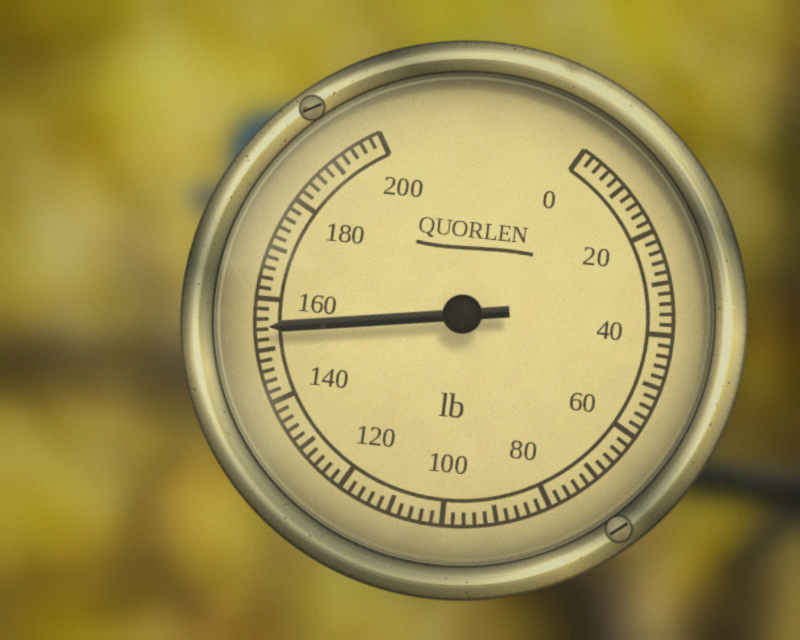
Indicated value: 154 lb
